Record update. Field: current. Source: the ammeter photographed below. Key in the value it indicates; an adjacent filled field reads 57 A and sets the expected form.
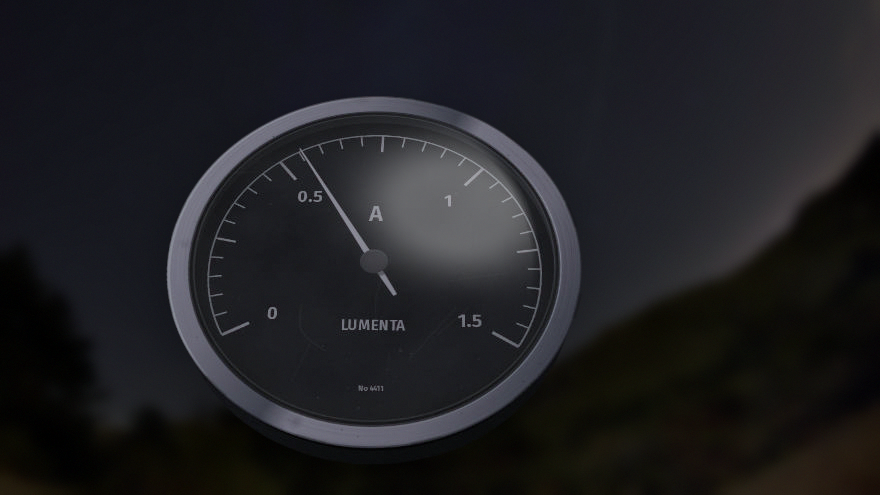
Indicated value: 0.55 A
